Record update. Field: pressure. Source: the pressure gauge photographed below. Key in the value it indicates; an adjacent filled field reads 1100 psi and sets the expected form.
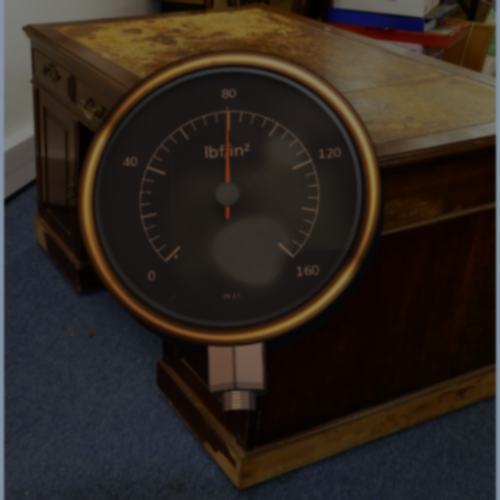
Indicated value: 80 psi
